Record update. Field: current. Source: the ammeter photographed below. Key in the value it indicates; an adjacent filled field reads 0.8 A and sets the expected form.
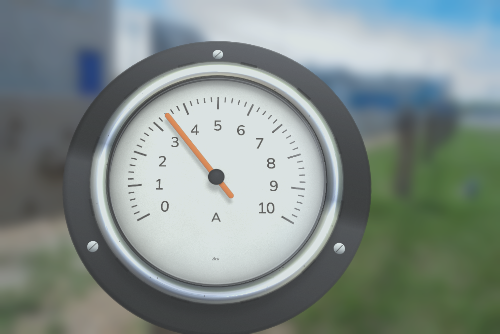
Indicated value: 3.4 A
